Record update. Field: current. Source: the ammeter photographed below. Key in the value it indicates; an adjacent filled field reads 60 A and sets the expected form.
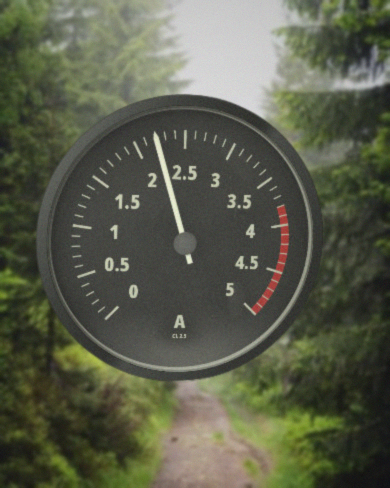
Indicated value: 2.2 A
